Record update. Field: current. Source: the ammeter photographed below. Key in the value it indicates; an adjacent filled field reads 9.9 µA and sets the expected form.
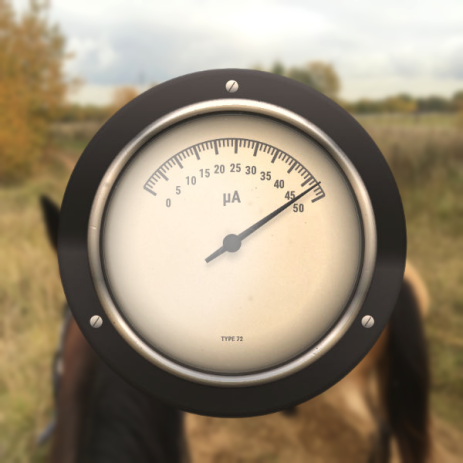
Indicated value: 47 µA
